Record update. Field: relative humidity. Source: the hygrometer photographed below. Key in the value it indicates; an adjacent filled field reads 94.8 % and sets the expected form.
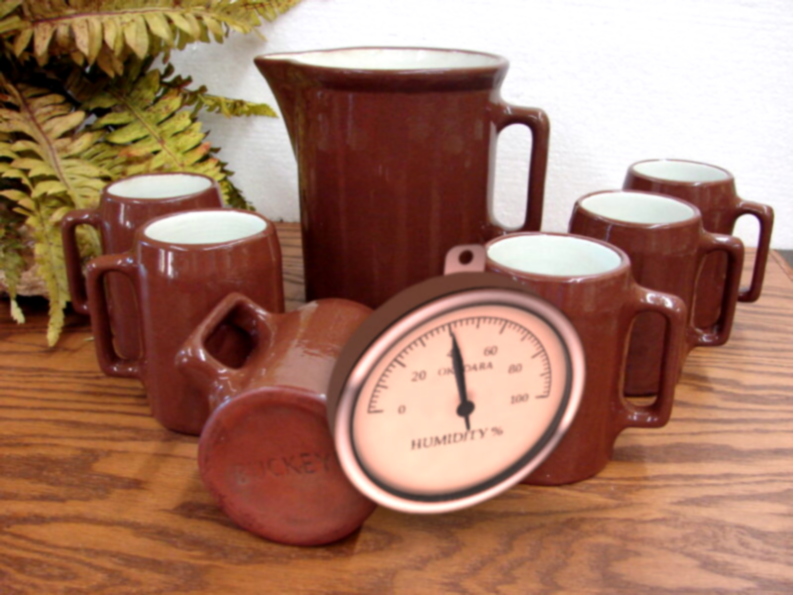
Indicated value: 40 %
